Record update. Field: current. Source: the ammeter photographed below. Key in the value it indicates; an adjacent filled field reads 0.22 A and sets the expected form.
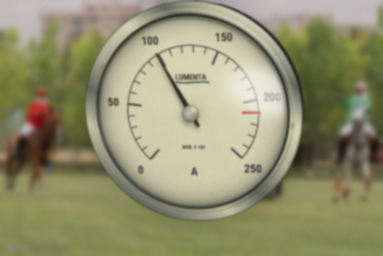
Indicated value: 100 A
